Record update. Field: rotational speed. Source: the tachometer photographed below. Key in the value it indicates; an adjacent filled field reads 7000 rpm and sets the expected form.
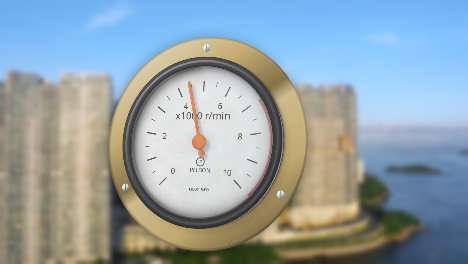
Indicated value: 4500 rpm
